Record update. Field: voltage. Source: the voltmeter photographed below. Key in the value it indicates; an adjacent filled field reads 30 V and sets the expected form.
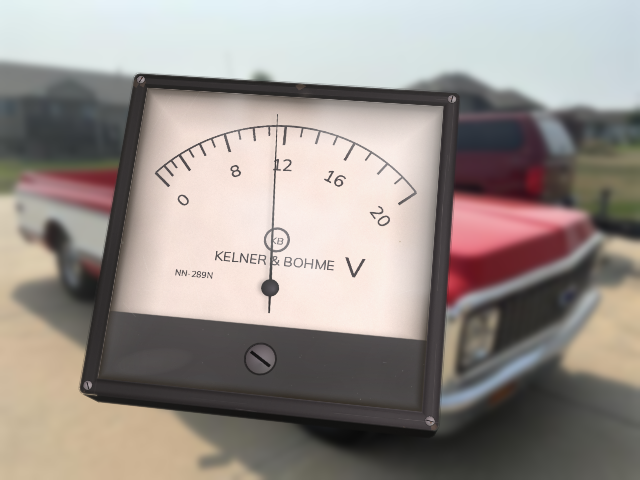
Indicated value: 11.5 V
